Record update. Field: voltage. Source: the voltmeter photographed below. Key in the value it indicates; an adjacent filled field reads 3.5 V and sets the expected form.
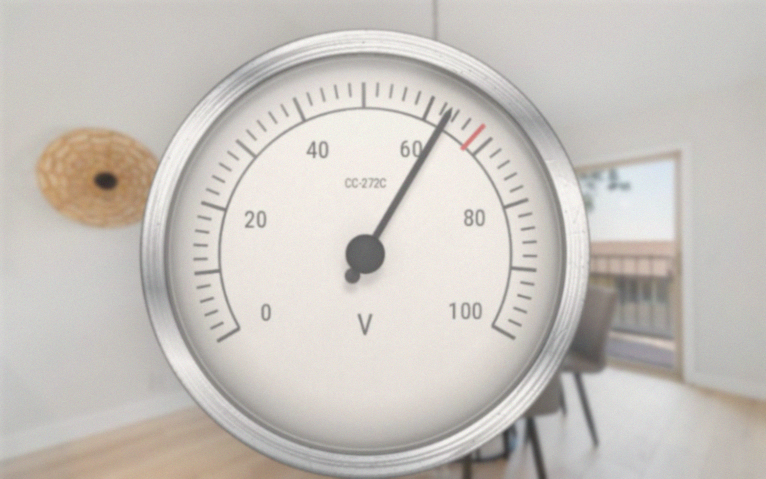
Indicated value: 63 V
